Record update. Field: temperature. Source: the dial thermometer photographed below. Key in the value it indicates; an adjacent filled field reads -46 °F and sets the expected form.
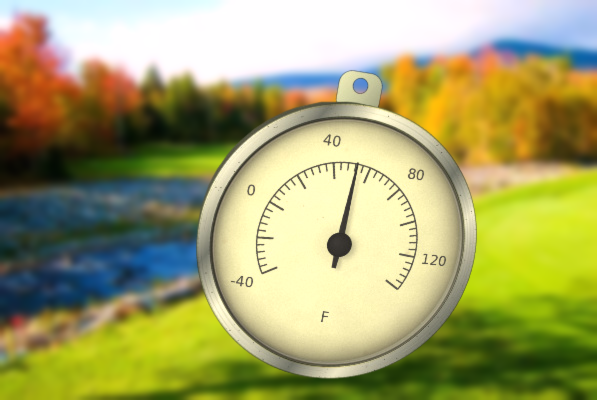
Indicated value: 52 °F
